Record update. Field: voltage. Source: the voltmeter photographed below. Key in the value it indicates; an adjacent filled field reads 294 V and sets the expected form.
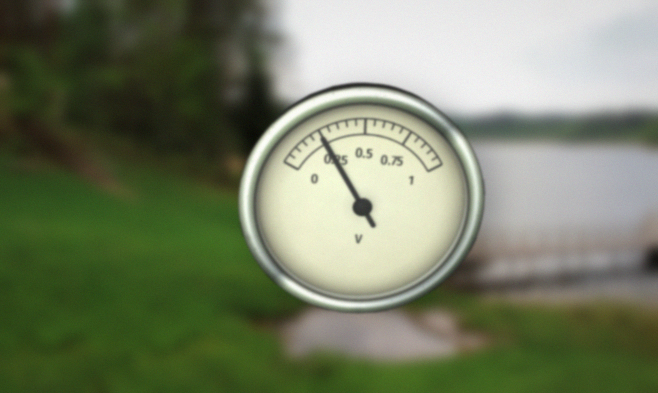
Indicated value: 0.25 V
